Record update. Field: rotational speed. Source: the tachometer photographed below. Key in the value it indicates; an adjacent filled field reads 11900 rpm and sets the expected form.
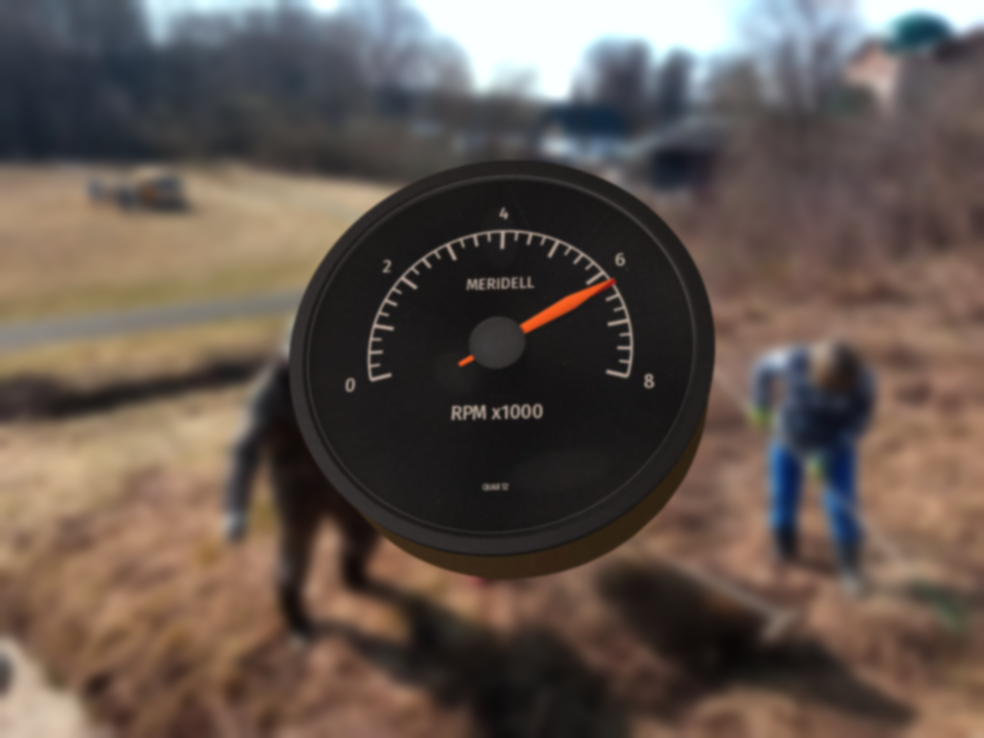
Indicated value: 6250 rpm
